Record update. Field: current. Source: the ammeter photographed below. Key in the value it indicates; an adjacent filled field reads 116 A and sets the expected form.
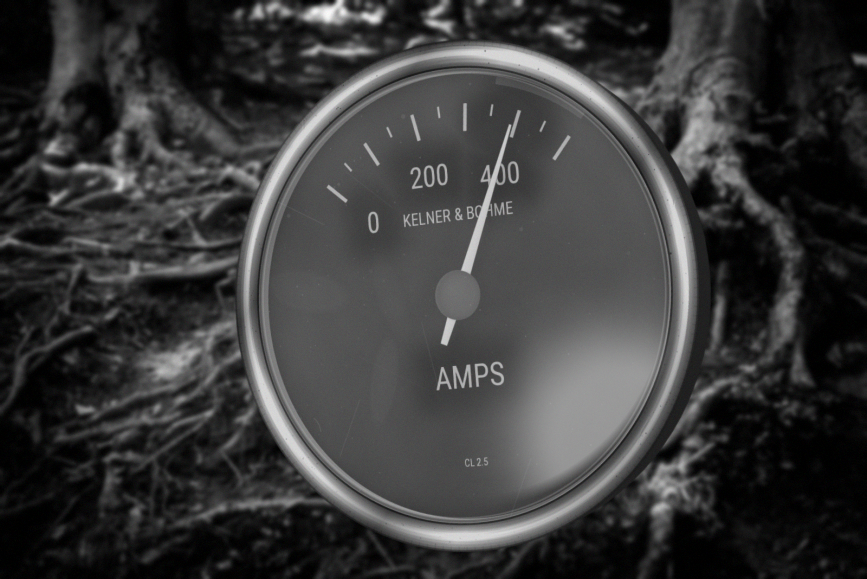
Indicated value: 400 A
